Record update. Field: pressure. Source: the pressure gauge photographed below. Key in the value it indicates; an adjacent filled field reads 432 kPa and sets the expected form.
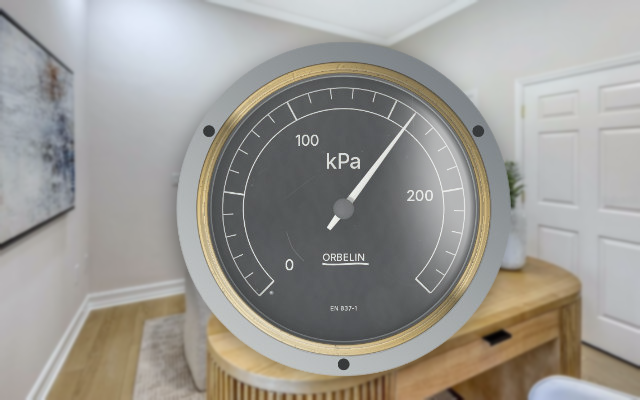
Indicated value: 160 kPa
